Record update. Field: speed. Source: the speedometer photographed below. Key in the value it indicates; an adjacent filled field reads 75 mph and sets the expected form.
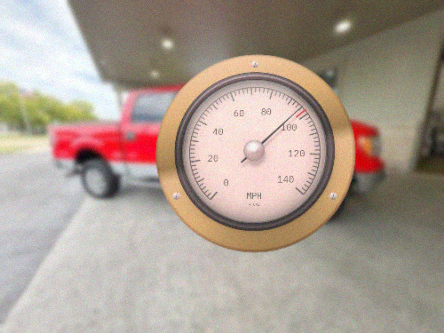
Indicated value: 96 mph
